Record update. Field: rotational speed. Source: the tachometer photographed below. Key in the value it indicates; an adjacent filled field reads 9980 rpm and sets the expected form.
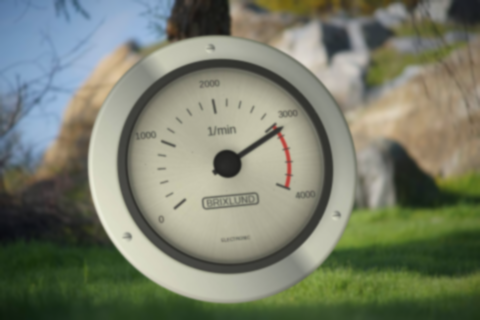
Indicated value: 3100 rpm
